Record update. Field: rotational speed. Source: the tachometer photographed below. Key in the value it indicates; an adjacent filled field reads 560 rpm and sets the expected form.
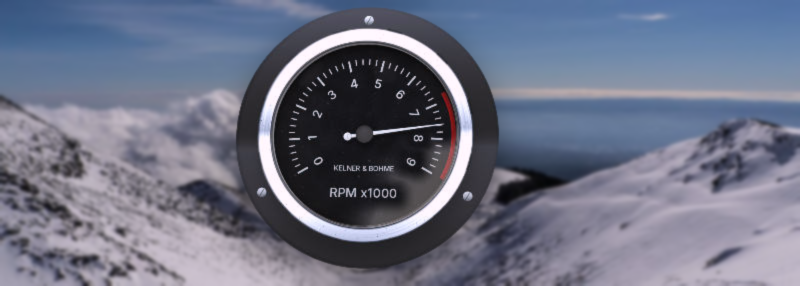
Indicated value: 7600 rpm
